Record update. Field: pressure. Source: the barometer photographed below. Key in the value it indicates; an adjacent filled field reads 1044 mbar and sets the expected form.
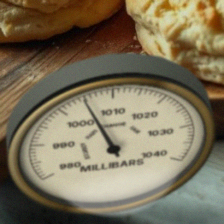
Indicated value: 1005 mbar
